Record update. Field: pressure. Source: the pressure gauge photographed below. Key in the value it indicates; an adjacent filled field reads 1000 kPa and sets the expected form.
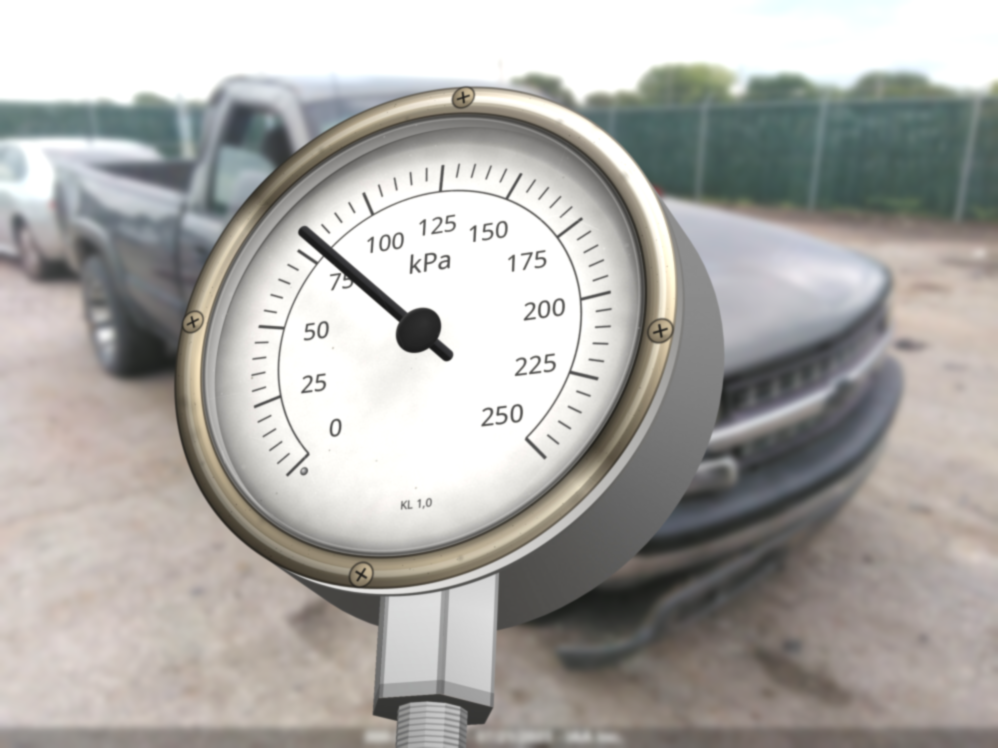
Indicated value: 80 kPa
